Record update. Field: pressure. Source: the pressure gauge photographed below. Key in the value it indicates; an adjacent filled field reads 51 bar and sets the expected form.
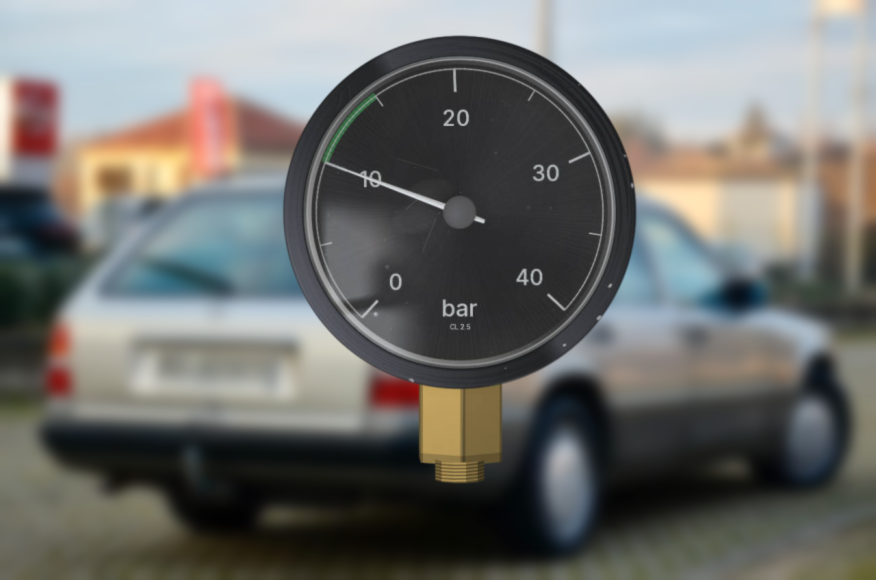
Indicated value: 10 bar
